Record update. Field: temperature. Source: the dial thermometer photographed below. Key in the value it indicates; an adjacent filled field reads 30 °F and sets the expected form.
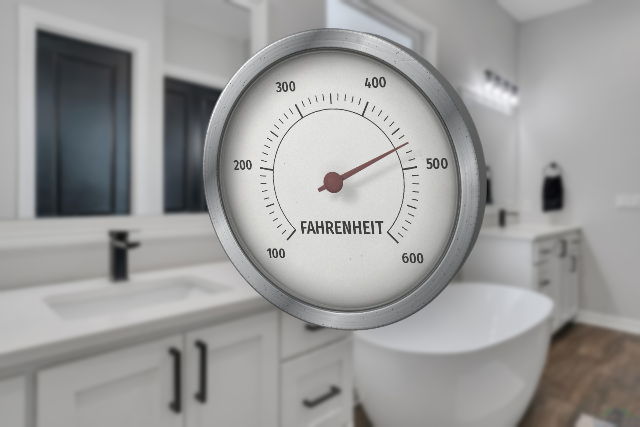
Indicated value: 470 °F
